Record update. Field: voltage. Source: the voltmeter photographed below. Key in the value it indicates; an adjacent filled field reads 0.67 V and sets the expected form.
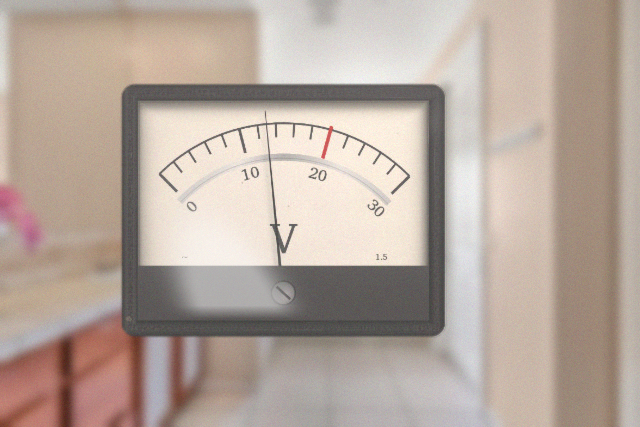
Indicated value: 13 V
